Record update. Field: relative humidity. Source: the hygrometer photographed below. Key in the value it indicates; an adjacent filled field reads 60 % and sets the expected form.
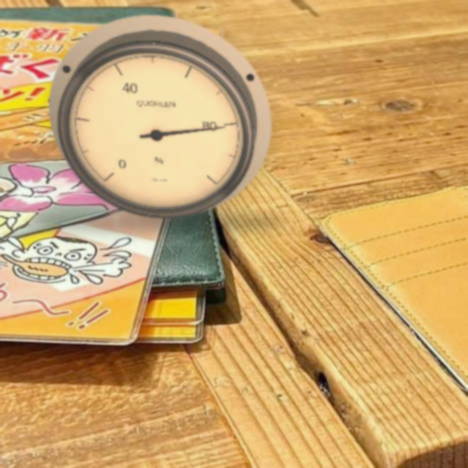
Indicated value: 80 %
